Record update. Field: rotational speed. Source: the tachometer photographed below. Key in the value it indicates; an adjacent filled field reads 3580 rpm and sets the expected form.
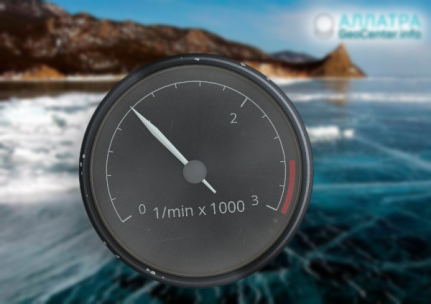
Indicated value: 1000 rpm
